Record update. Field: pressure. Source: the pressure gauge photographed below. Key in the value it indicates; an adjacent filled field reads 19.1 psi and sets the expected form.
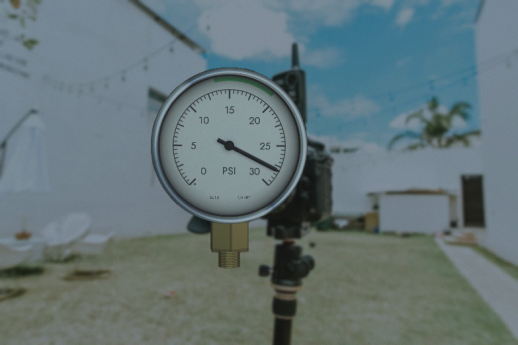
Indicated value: 28 psi
